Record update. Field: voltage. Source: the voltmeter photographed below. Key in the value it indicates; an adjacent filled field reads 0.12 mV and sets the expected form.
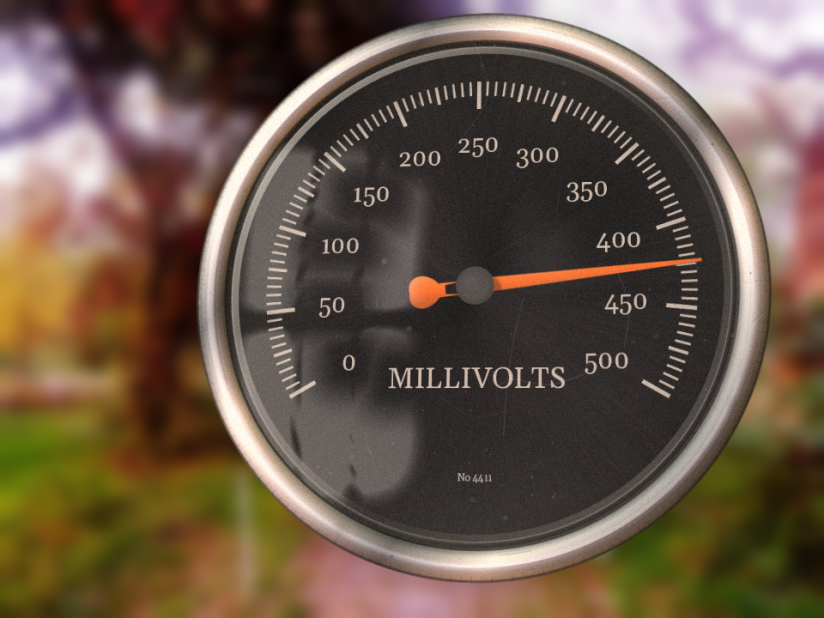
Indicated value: 425 mV
